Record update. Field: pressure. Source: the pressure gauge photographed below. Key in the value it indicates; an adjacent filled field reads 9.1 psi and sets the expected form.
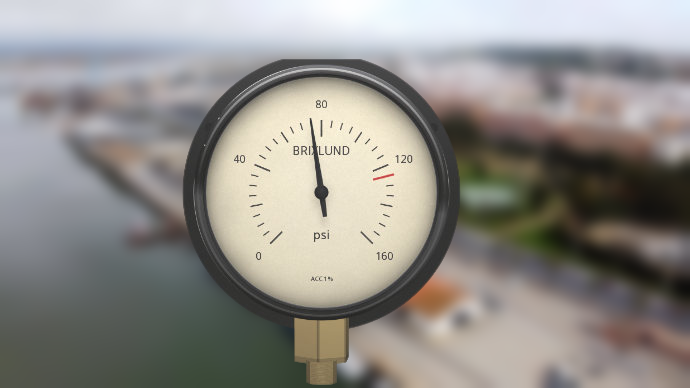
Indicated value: 75 psi
